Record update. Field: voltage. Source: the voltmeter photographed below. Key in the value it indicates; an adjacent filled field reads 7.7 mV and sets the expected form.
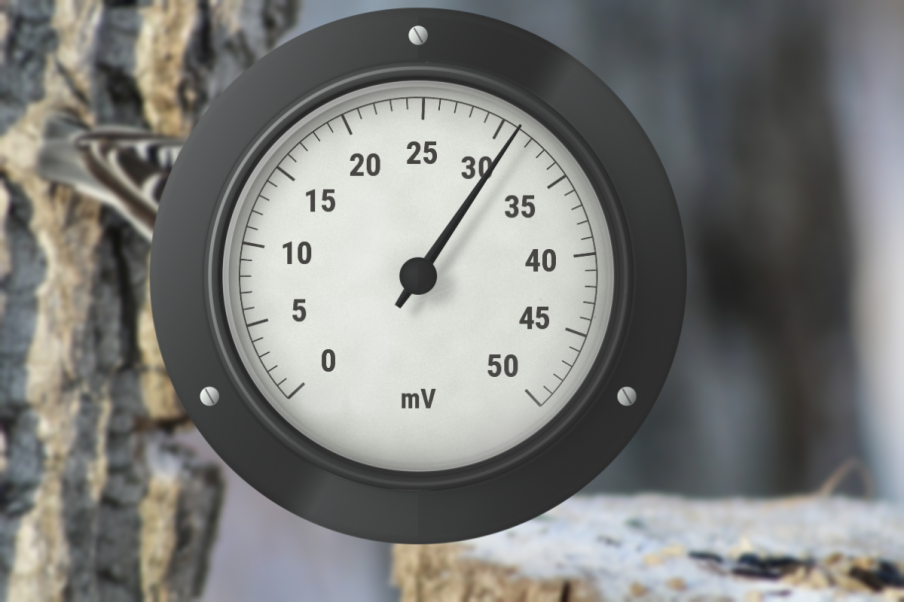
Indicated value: 31 mV
